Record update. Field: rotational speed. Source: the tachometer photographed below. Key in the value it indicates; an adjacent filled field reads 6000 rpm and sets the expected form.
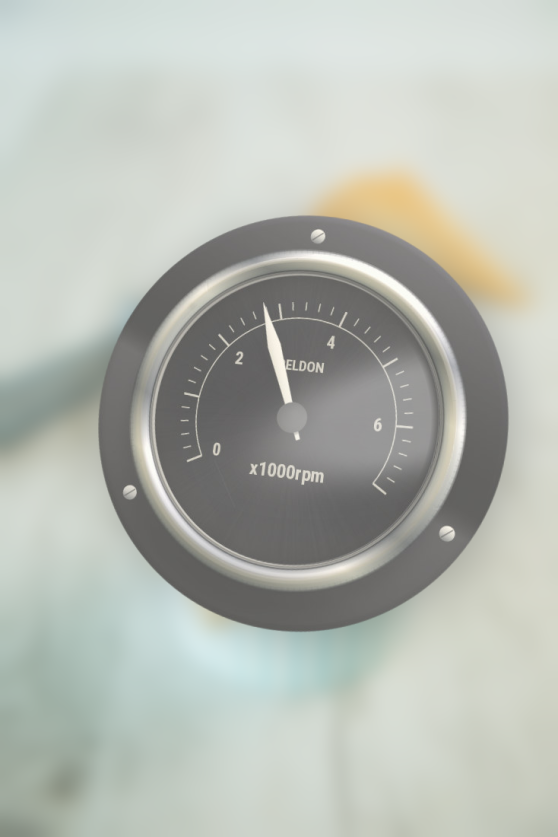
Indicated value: 2800 rpm
